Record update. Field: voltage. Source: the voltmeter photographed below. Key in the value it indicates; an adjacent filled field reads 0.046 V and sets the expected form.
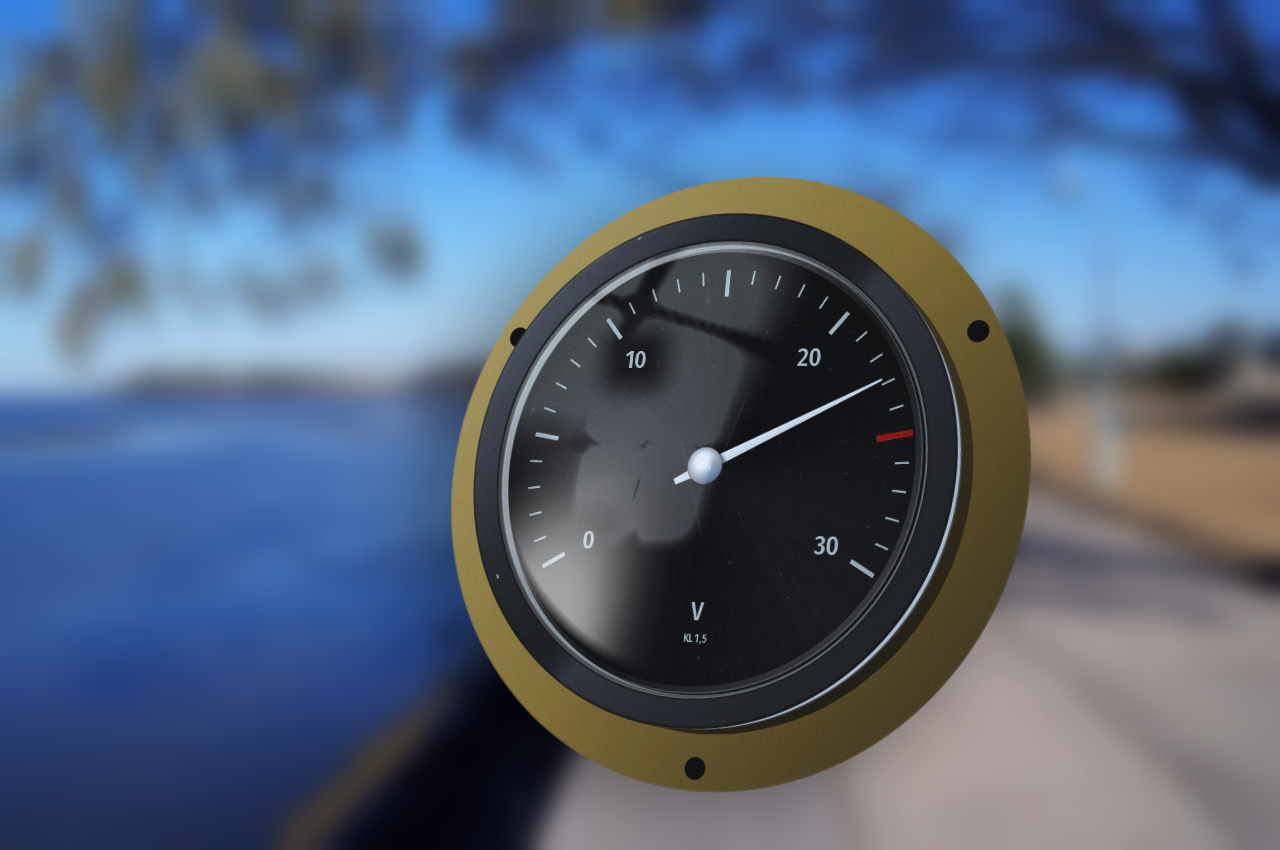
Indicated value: 23 V
